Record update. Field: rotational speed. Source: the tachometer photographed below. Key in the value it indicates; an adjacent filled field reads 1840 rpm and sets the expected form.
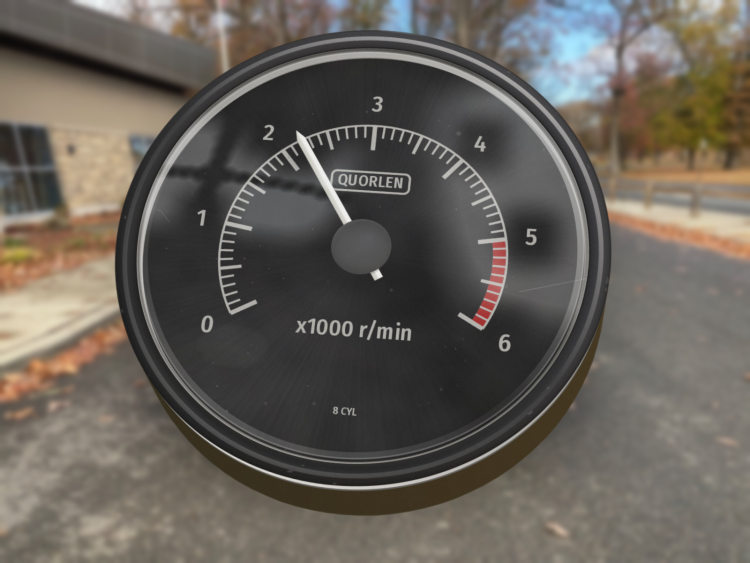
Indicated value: 2200 rpm
